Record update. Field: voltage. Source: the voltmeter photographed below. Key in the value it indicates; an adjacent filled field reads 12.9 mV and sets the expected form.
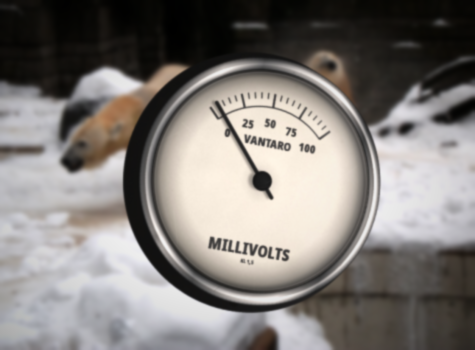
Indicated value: 5 mV
